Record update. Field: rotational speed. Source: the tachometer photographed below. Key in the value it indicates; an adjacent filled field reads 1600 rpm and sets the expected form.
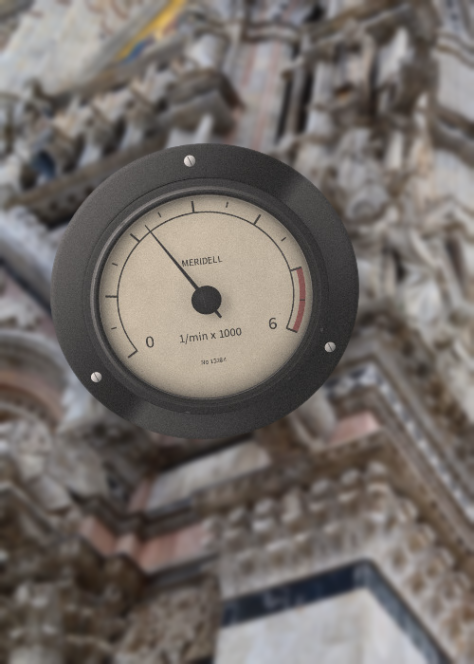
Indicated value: 2250 rpm
